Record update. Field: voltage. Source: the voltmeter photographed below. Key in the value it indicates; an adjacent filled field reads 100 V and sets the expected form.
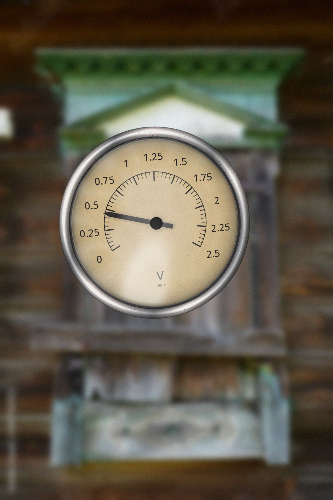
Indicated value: 0.45 V
